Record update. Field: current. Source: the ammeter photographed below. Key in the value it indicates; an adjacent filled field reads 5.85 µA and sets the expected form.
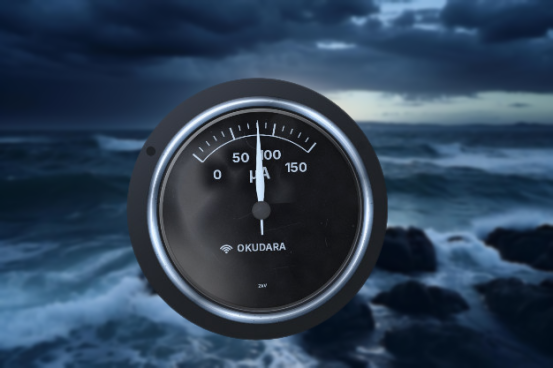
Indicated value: 80 µA
